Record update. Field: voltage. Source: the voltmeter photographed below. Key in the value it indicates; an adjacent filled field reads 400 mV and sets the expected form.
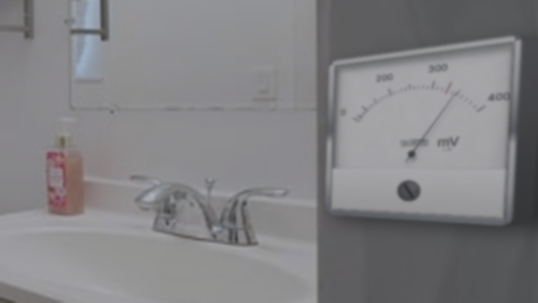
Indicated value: 350 mV
